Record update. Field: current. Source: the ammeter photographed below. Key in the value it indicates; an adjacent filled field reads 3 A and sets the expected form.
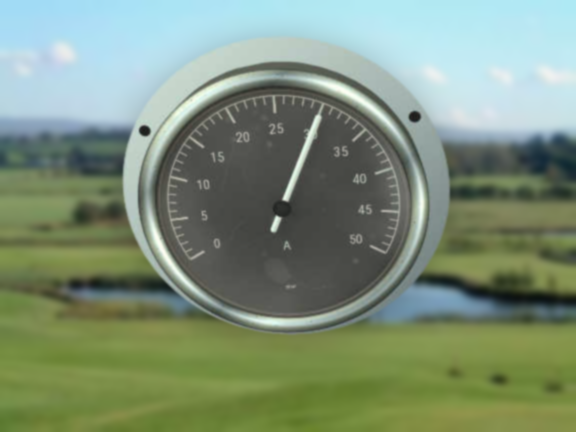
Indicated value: 30 A
